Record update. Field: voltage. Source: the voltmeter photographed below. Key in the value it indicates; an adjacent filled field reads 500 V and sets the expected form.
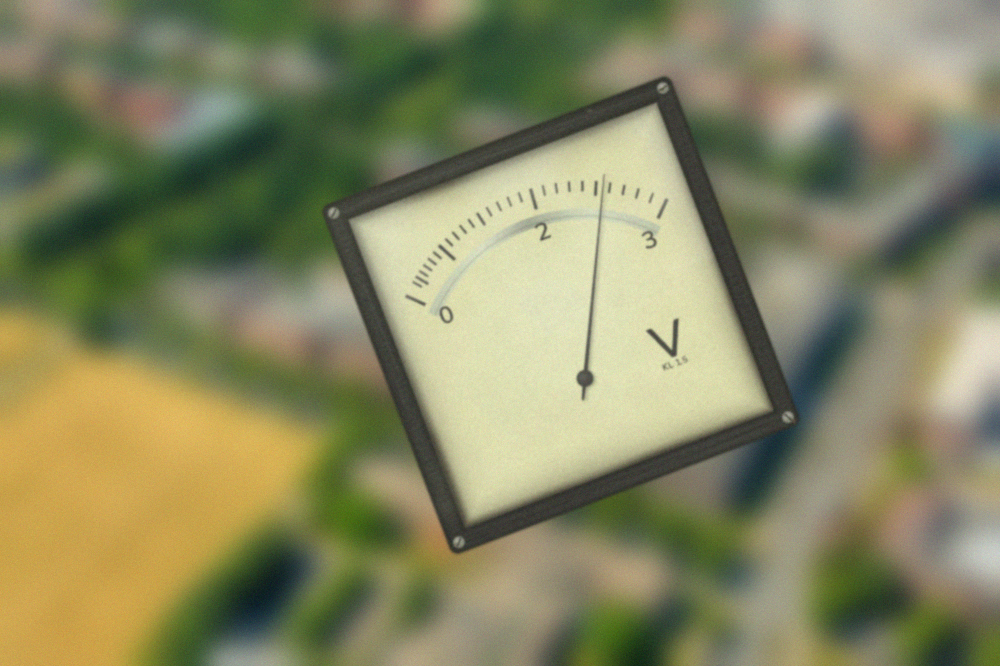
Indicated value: 2.55 V
